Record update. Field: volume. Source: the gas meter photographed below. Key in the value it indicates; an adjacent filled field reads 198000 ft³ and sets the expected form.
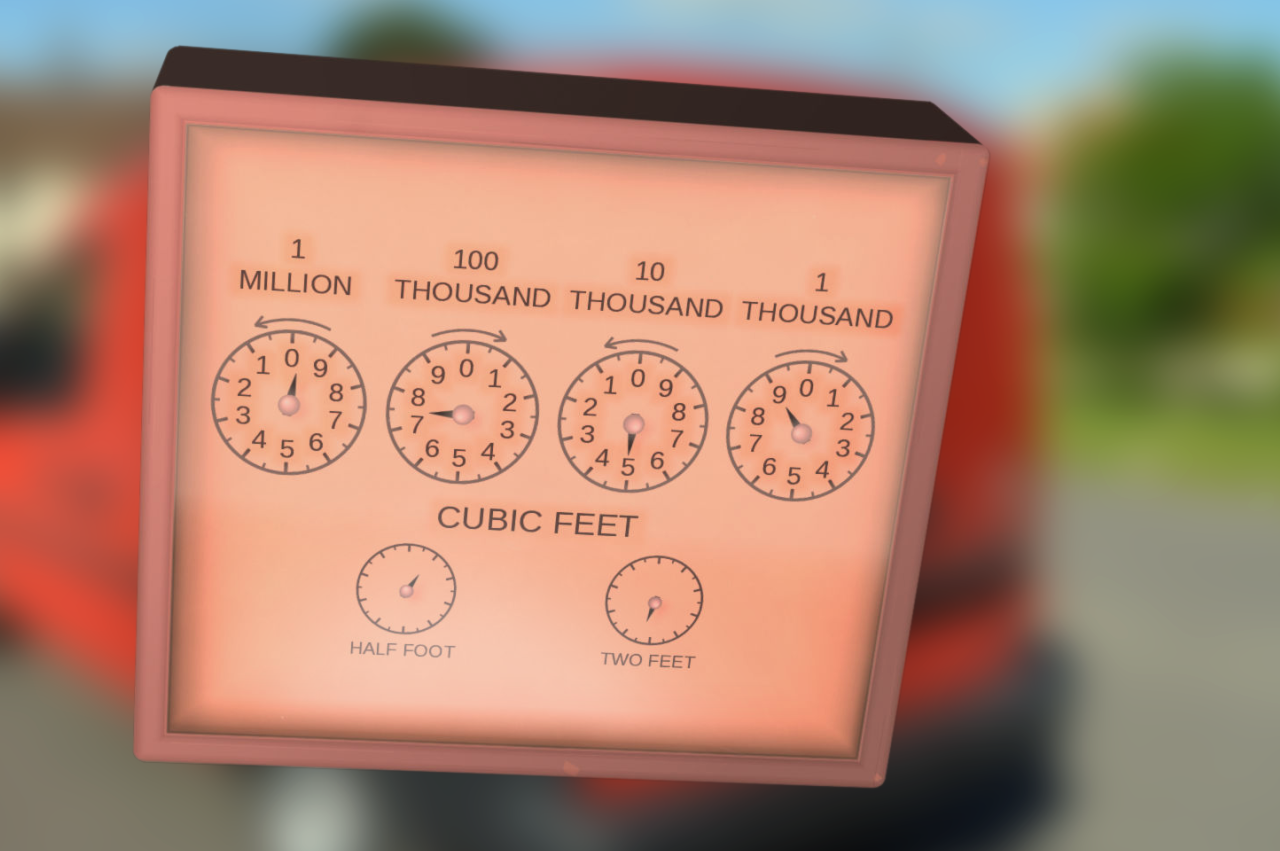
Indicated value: 974900 ft³
